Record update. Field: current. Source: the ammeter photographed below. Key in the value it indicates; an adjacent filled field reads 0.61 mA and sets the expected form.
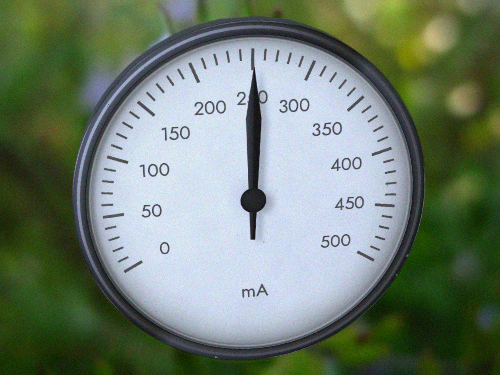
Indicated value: 250 mA
